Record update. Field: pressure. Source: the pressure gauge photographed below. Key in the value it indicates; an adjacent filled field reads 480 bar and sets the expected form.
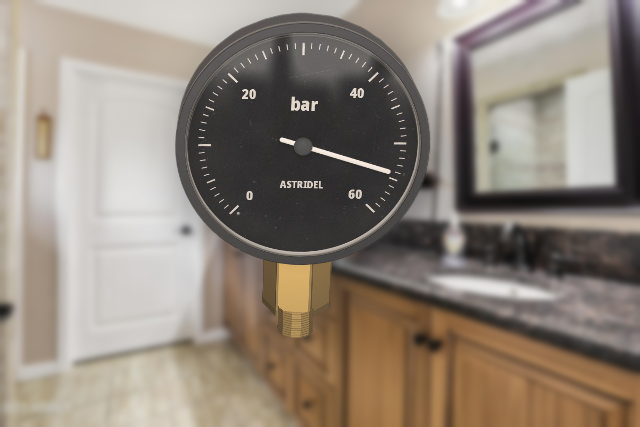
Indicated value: 54 bar
